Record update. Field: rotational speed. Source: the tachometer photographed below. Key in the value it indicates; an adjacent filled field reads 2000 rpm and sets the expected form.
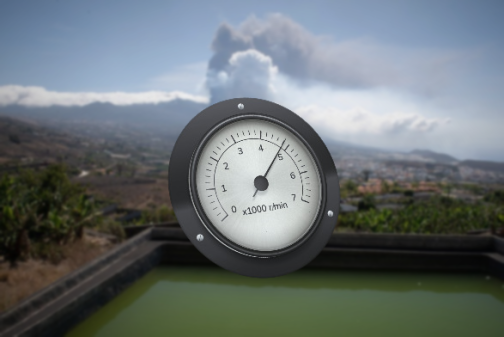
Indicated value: 4800 rpm
